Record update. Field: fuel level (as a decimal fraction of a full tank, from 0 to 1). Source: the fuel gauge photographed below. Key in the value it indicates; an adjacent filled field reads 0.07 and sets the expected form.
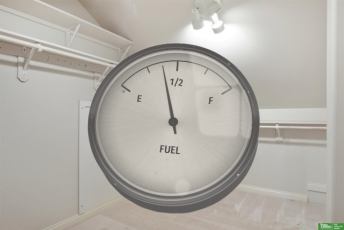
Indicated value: 0.375
